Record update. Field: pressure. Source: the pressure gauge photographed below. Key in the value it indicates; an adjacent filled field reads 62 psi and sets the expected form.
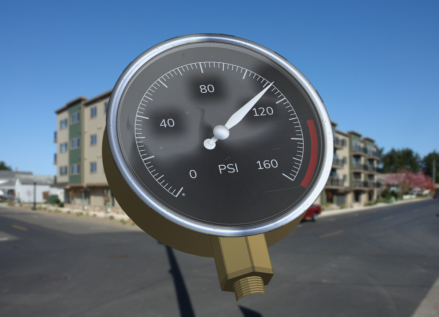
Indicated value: 112 psi
